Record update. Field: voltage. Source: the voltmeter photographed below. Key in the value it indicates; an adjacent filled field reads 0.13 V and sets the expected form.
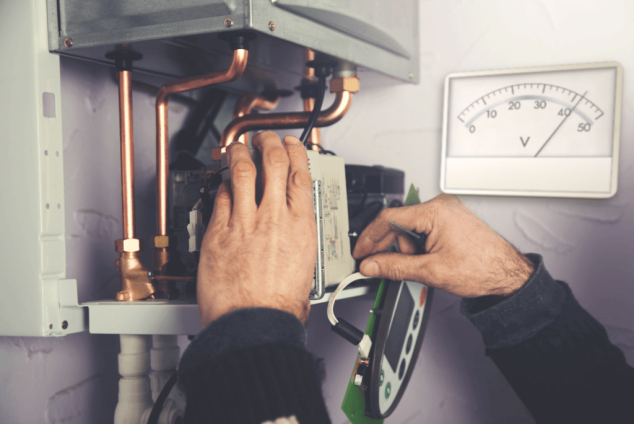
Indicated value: 42 V
